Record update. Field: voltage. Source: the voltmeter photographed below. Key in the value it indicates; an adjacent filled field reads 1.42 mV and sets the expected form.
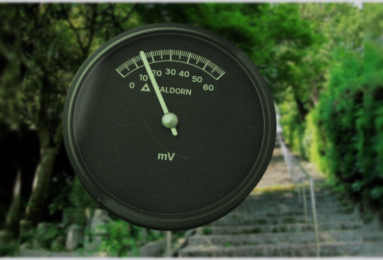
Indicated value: 15 mV
